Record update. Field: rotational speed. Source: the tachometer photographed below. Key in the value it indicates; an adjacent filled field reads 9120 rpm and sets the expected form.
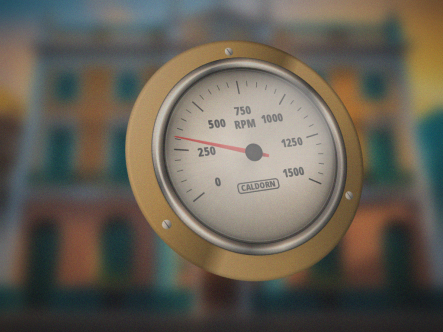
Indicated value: 300 rpm
